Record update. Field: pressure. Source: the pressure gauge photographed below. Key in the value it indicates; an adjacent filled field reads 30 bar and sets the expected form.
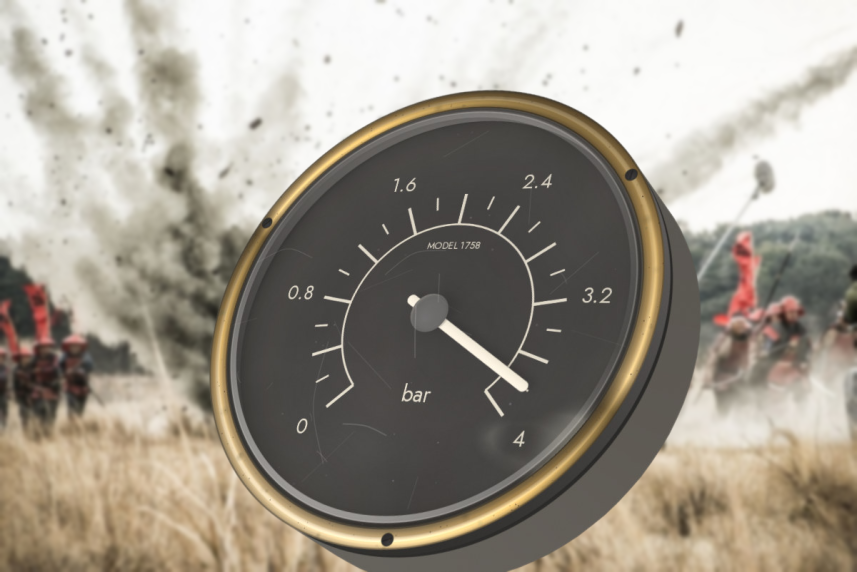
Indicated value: 3.8 bar
